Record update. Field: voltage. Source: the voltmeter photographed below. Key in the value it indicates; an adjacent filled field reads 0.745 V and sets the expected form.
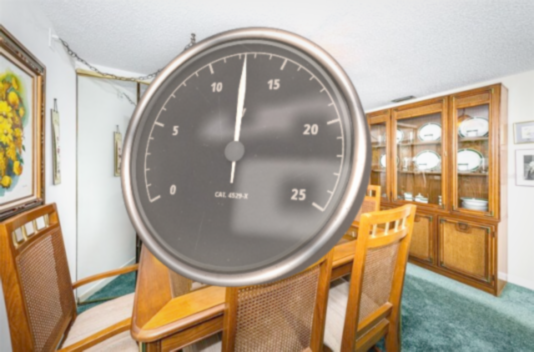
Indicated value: 12.5 V
